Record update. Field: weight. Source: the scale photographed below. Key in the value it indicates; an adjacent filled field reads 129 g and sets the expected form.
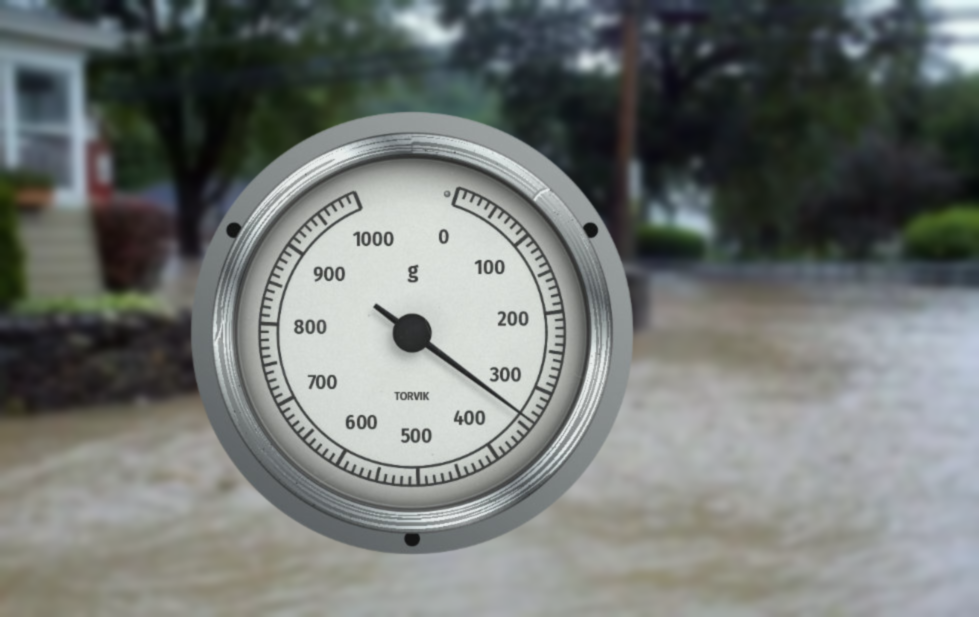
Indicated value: 340 g
